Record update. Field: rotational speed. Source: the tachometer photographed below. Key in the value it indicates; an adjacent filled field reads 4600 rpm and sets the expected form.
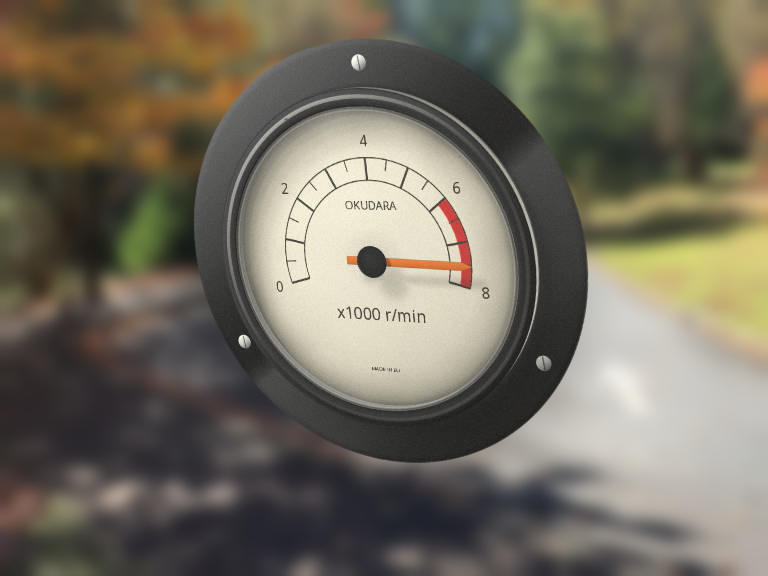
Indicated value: 7500 rpm
